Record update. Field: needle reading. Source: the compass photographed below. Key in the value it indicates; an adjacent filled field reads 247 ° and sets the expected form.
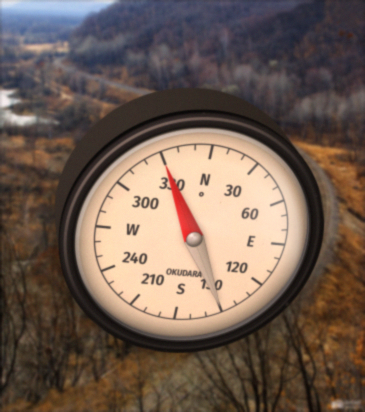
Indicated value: 330 °
